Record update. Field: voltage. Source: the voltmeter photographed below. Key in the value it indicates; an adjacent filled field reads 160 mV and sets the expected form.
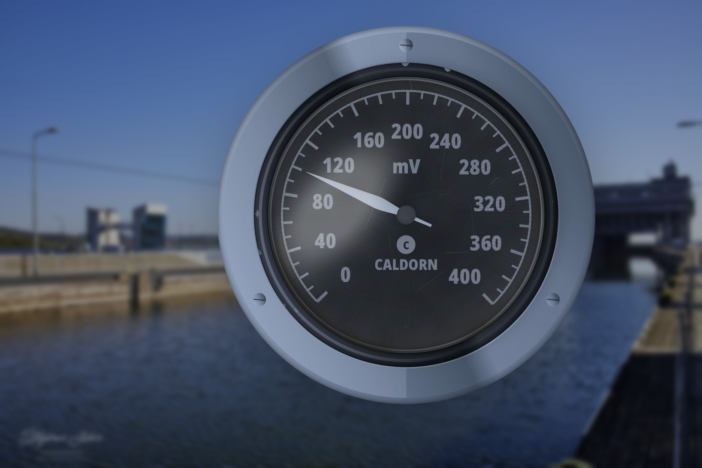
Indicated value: 100 mV
